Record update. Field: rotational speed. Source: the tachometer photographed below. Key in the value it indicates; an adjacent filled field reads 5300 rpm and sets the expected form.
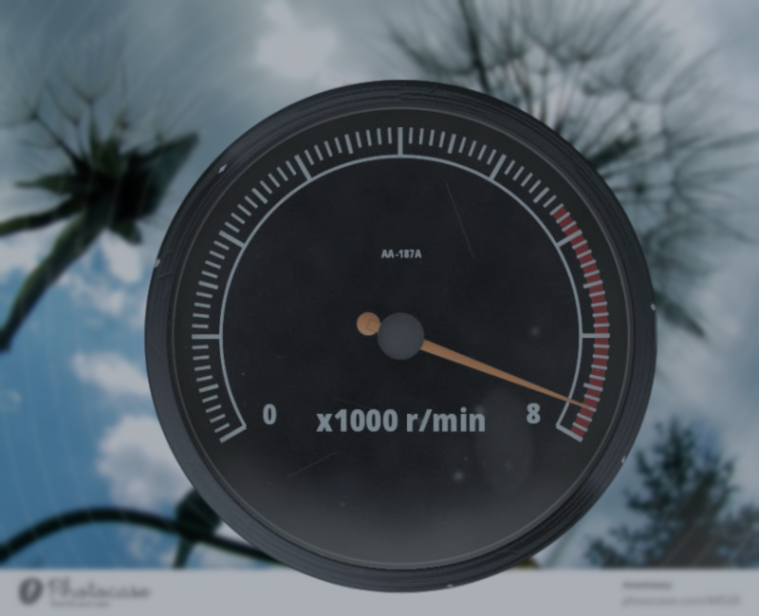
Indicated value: 7700 rpm
